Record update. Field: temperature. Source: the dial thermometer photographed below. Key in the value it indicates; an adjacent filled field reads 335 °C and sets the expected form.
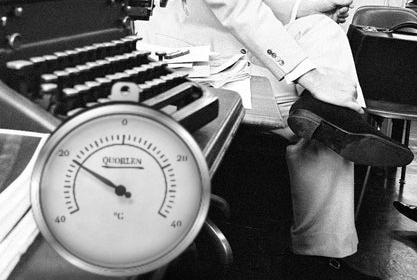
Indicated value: -20 °C
